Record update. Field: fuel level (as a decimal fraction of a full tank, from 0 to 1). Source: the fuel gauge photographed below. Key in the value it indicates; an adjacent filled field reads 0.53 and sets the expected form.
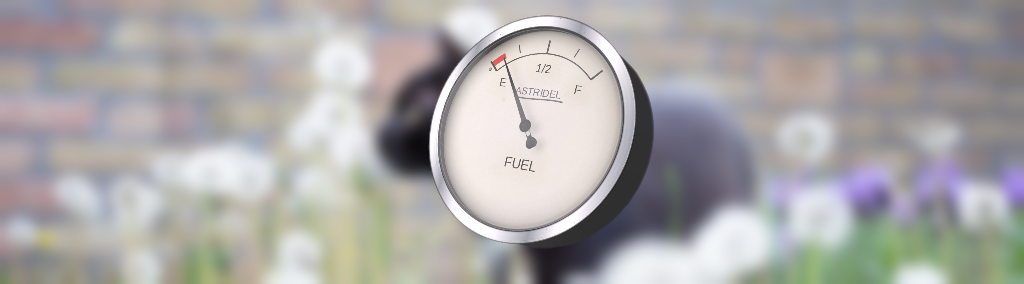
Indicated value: 0.125
